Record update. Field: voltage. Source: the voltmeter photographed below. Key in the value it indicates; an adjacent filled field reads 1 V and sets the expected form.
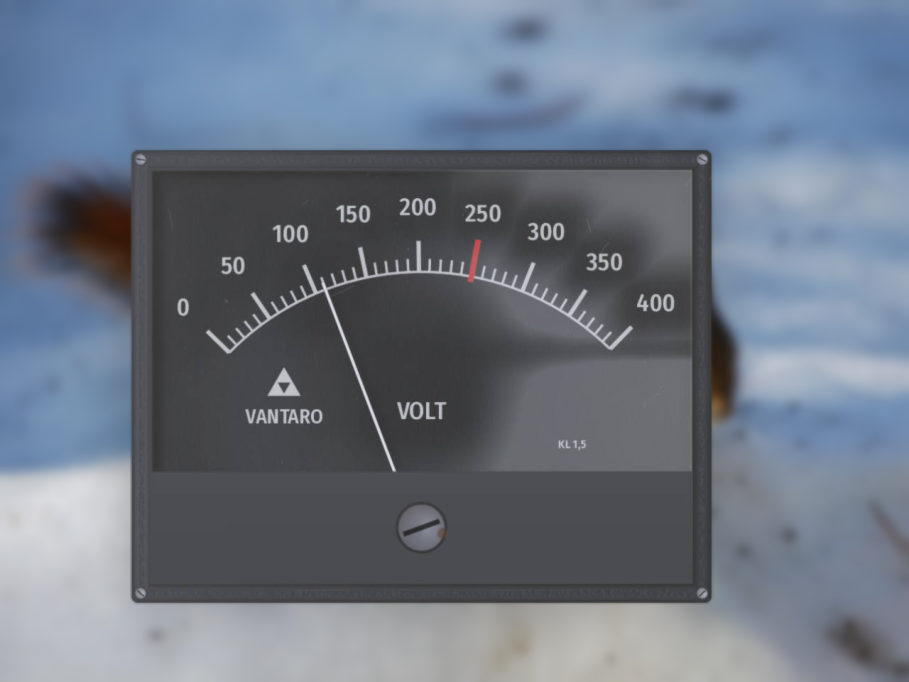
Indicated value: 110 V
